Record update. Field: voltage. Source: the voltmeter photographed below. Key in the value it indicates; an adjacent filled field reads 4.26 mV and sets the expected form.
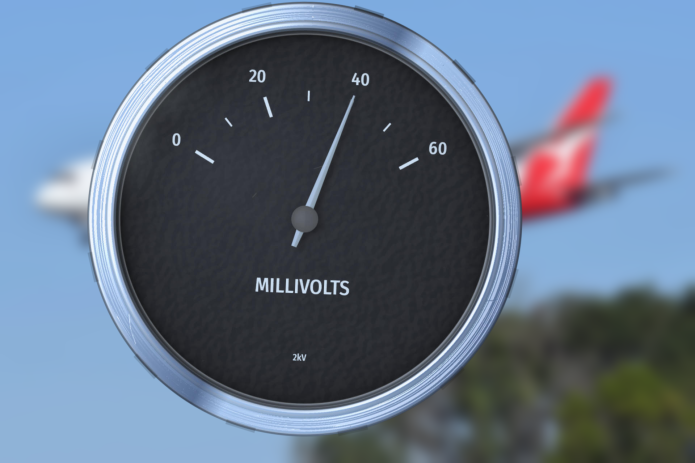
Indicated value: 40 mV
